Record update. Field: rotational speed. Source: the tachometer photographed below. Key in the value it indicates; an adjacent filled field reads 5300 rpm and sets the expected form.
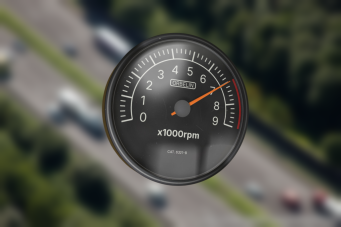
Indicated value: 7000 rpm
